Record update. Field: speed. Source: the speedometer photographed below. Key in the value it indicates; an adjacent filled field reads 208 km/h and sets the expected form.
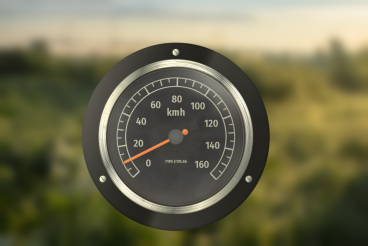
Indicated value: 10 km/h
